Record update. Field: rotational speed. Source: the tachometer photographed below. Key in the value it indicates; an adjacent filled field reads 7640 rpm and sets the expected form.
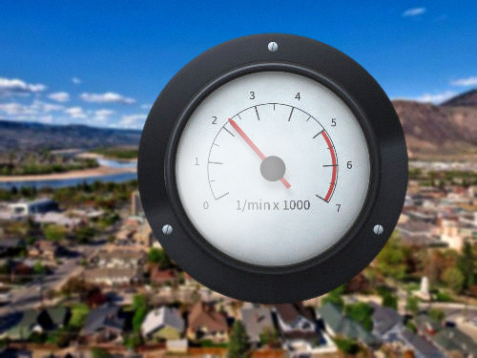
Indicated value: 2250 rpm
